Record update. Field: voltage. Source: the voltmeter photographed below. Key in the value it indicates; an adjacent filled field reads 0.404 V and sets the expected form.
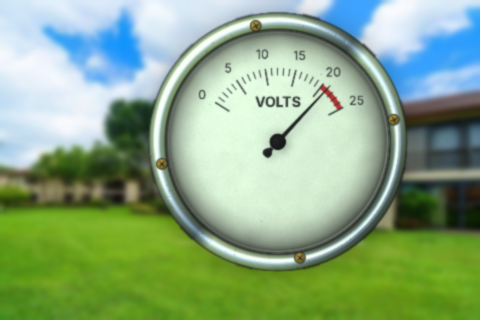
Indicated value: 21 V
